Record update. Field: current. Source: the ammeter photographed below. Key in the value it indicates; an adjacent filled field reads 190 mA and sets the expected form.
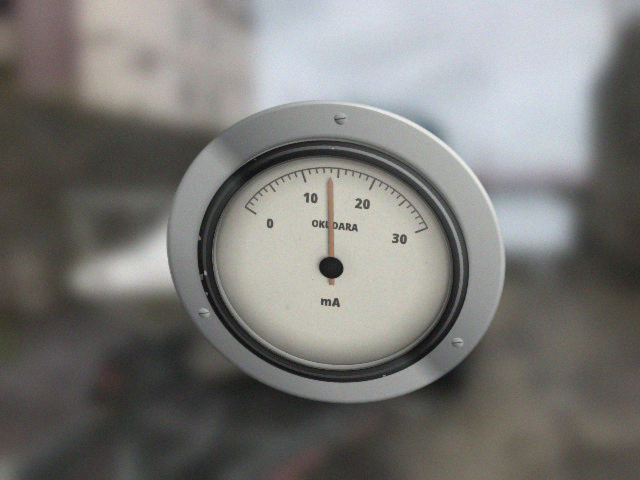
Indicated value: 14 mA
